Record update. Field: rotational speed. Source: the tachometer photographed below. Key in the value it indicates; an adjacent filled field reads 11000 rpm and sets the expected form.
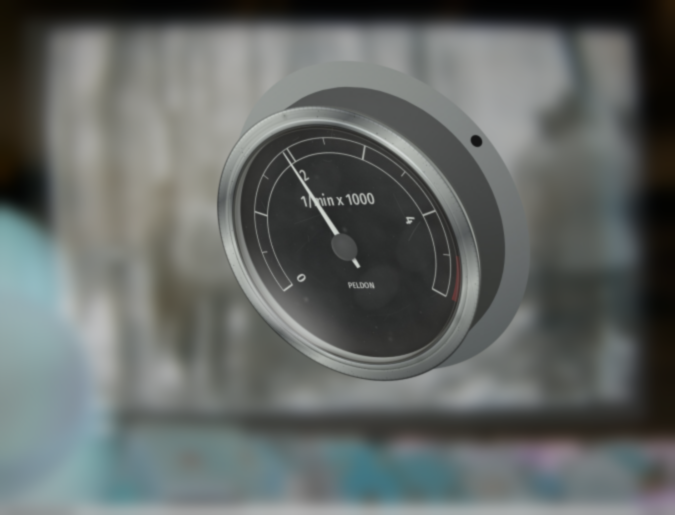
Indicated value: 2000 rpm
